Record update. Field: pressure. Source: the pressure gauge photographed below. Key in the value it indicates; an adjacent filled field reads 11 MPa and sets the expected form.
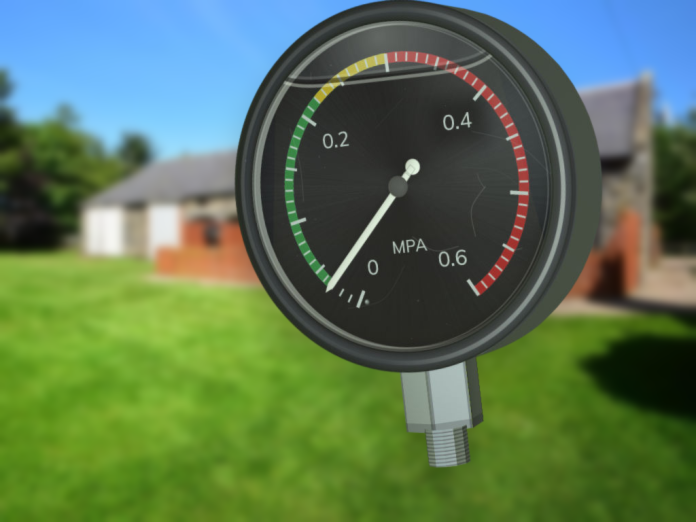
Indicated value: 0.03 MPa
